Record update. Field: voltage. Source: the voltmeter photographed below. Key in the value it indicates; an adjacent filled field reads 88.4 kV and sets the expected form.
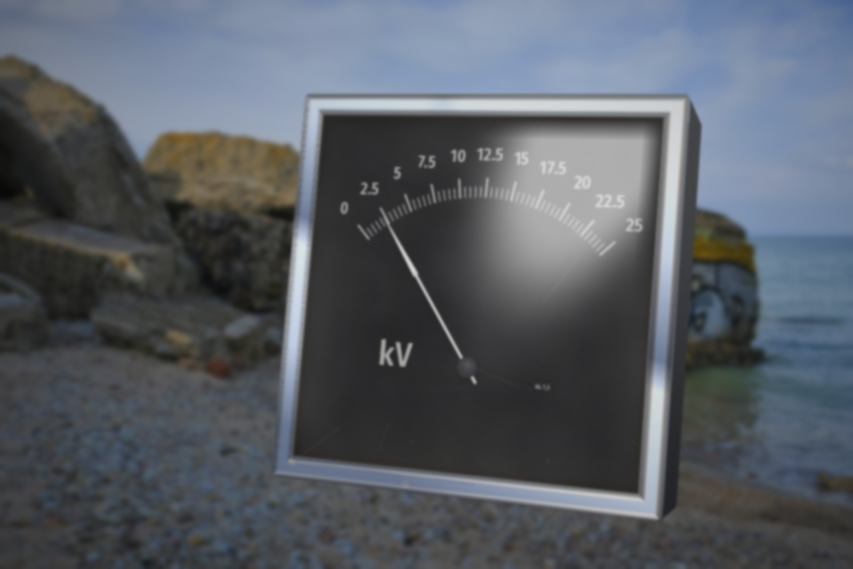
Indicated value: 2.5 kV
